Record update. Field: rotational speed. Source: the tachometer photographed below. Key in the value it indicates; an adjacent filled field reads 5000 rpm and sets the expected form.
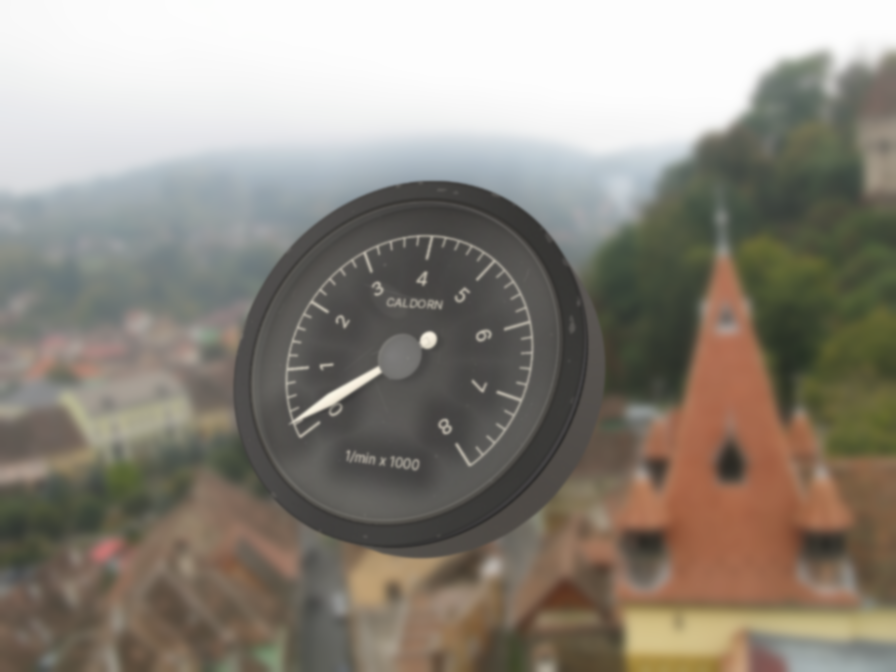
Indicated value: 200 rpm
